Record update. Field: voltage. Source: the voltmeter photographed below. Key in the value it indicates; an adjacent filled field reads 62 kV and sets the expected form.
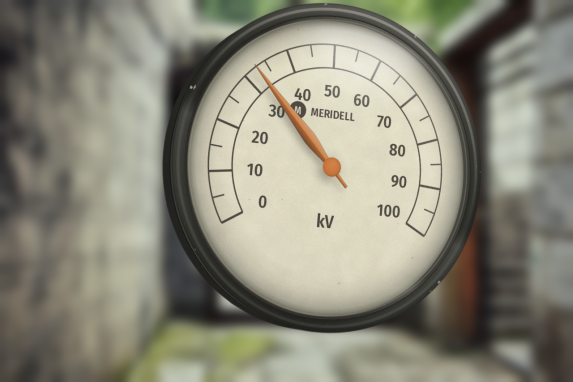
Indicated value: 32.5 kV
